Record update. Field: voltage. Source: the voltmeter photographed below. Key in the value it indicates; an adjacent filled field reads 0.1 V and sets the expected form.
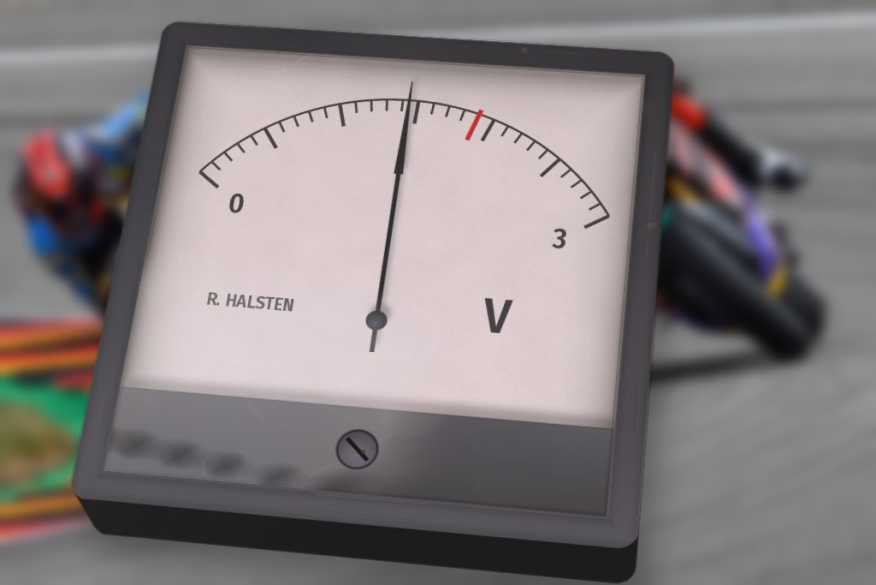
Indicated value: 1.45 V
